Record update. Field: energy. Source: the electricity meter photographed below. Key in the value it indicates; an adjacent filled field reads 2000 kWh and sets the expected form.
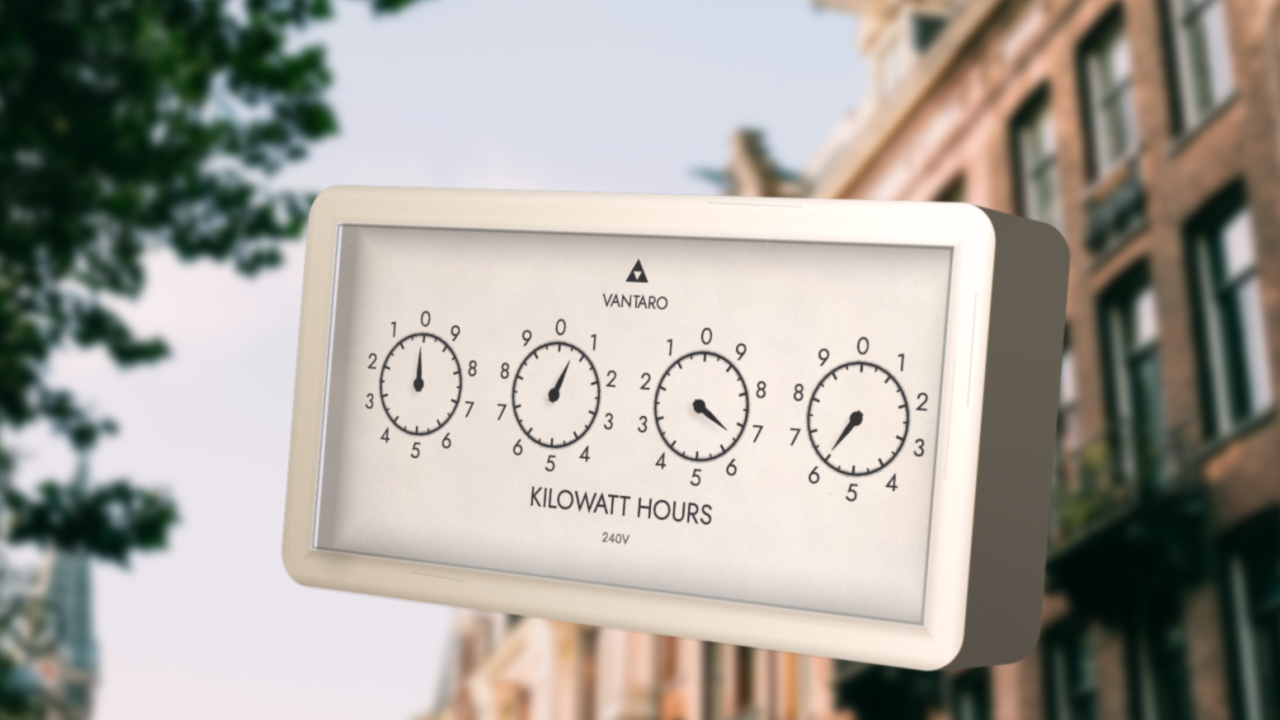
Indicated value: 66 kWh
